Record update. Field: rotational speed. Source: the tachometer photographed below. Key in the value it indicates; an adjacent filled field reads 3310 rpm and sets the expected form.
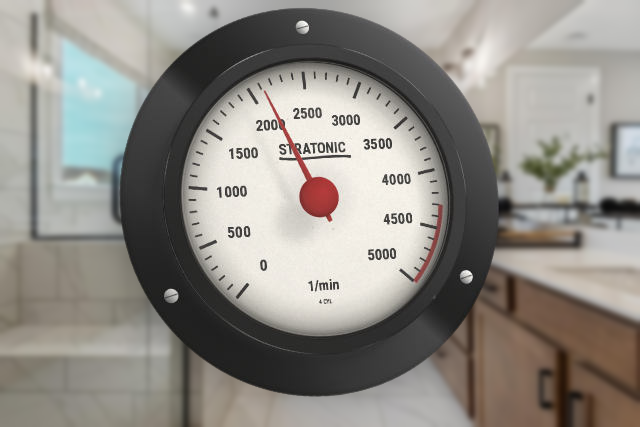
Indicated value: 2100 rpm
